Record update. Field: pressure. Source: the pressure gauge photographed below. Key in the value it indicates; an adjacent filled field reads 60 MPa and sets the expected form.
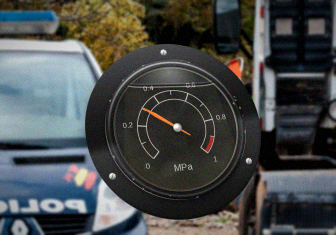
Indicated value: 0.3 MPa
